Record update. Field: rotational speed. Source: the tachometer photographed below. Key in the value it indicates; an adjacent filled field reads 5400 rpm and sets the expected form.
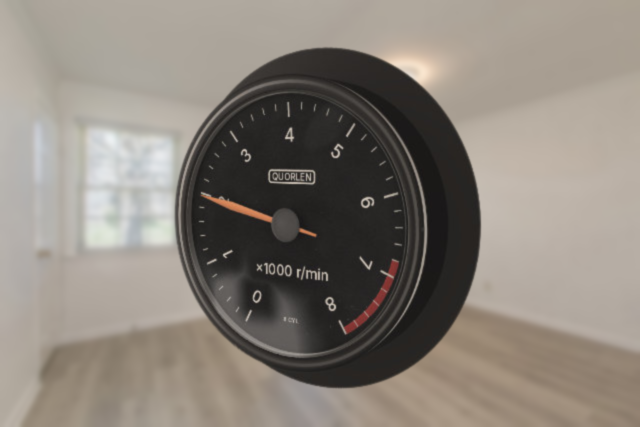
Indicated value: 2000 rpm
